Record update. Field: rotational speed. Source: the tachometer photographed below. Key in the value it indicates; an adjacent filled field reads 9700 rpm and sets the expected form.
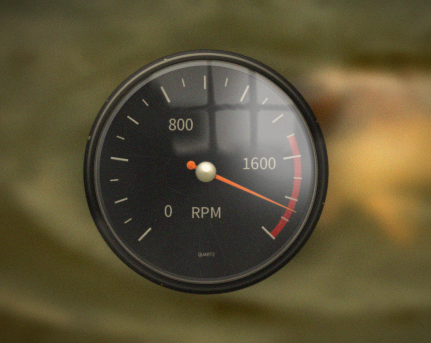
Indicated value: 1850 rpm
